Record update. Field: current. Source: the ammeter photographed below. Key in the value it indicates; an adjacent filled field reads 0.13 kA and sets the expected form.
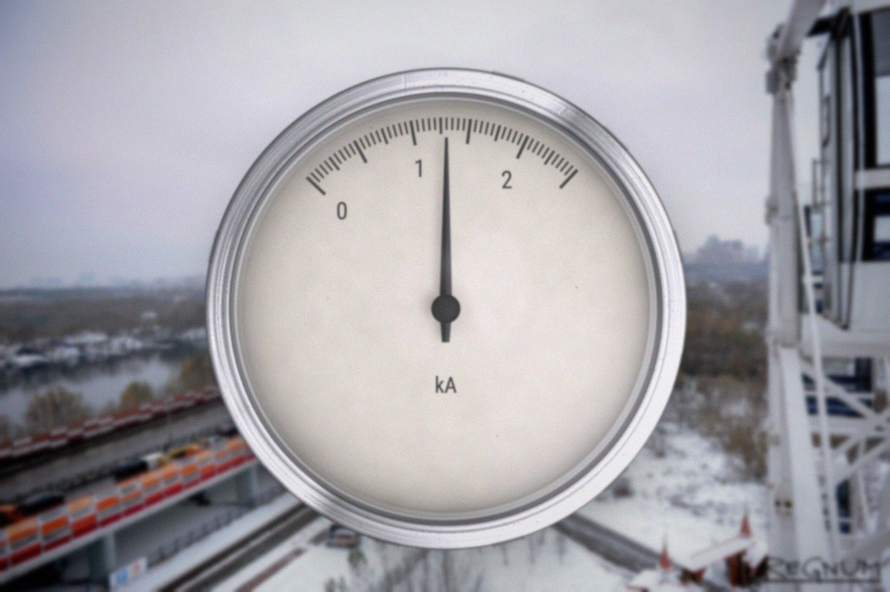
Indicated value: 1.3 kA
